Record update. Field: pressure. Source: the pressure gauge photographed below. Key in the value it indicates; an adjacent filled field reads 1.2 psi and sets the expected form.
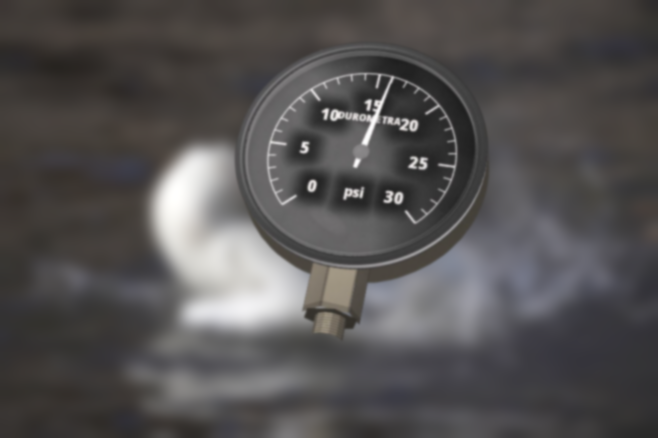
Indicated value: 16 psi
